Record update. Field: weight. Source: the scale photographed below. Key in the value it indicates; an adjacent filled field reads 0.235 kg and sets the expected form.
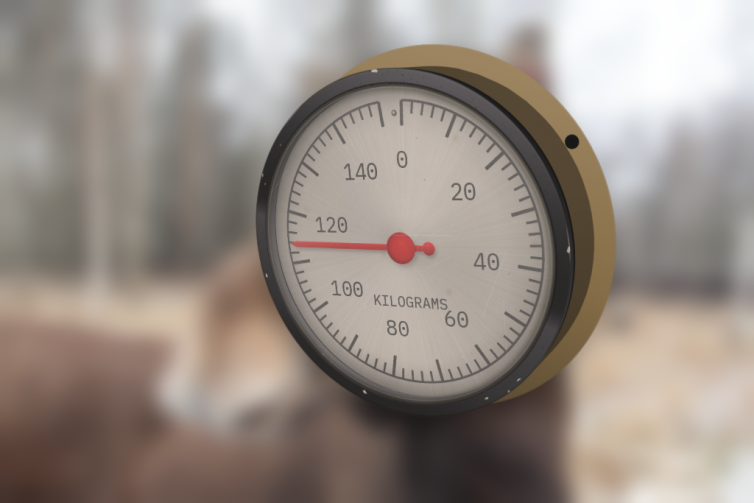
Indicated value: 114 kg
